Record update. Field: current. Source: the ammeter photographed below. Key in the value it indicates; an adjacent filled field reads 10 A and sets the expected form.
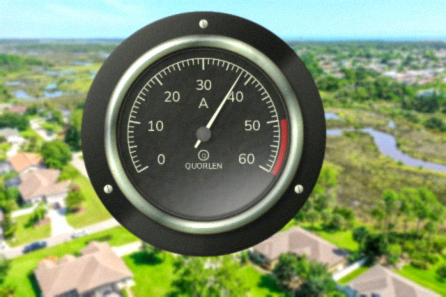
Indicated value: 38 A
